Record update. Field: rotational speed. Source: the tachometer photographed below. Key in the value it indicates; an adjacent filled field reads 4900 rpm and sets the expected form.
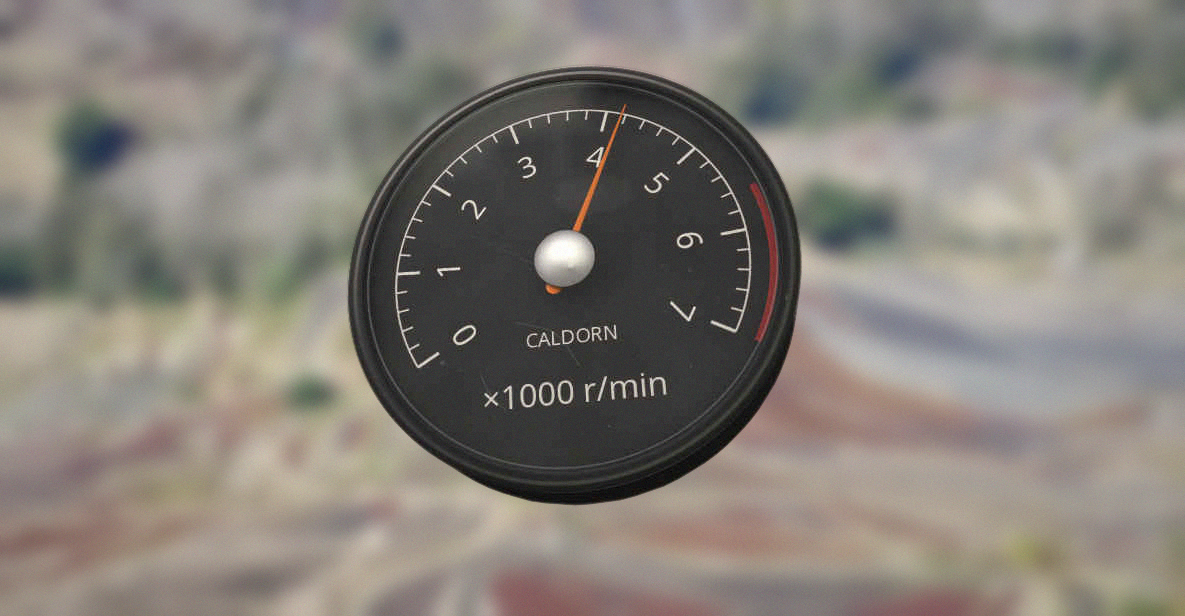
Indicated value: 4200 rpm
